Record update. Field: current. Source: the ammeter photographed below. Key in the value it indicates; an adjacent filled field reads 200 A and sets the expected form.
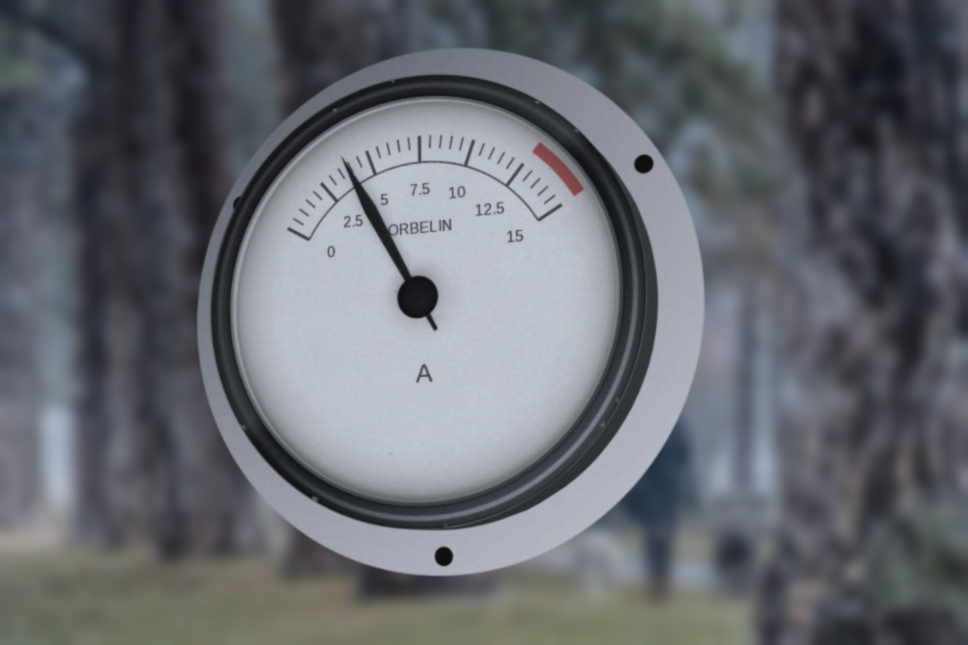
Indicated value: 4 A
